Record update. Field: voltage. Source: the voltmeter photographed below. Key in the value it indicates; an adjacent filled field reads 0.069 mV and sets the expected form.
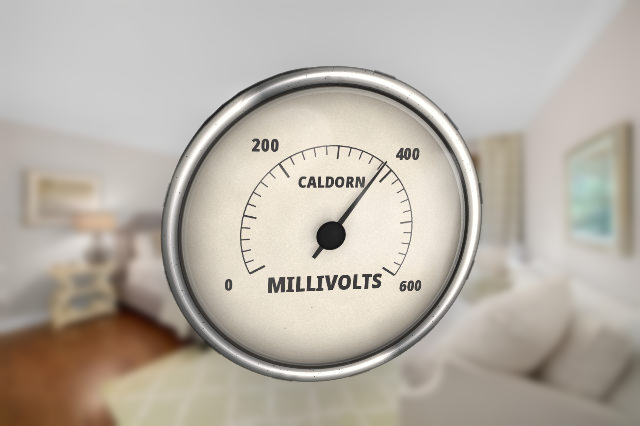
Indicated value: 380 mV
